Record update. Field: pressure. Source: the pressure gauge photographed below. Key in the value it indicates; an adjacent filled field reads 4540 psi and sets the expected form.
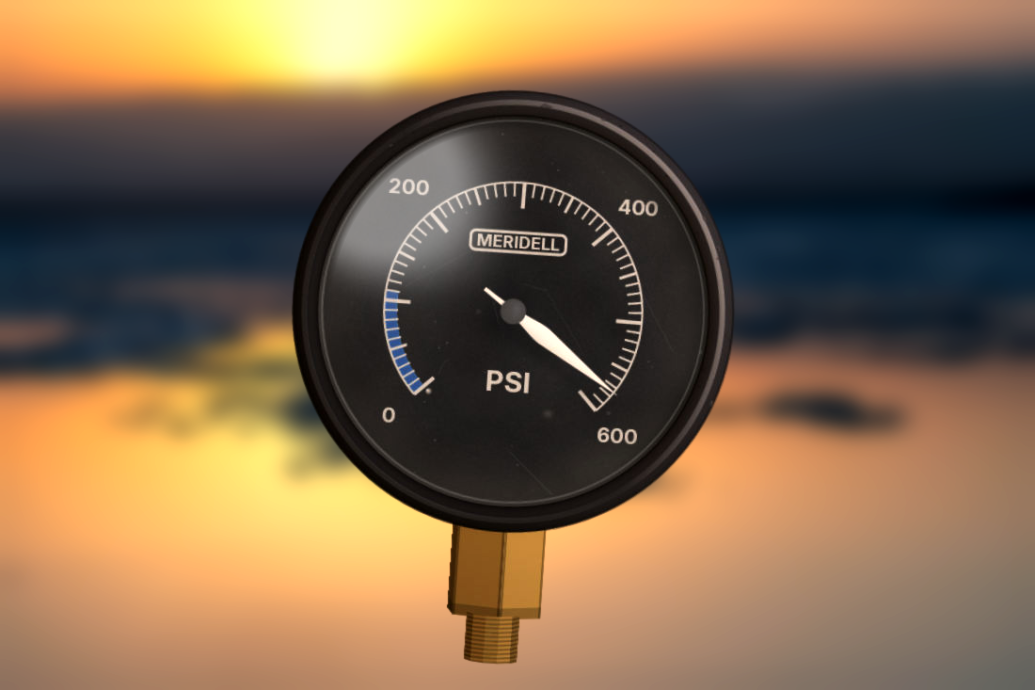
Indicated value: 575 psi
